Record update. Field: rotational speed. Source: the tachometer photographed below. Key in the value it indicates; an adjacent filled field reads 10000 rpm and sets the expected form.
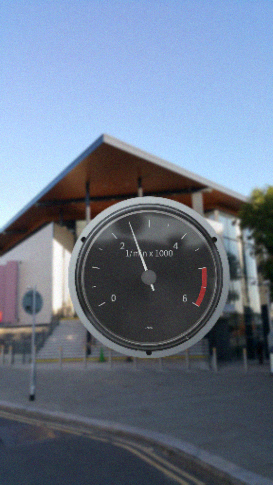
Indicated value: 2500 rpm
